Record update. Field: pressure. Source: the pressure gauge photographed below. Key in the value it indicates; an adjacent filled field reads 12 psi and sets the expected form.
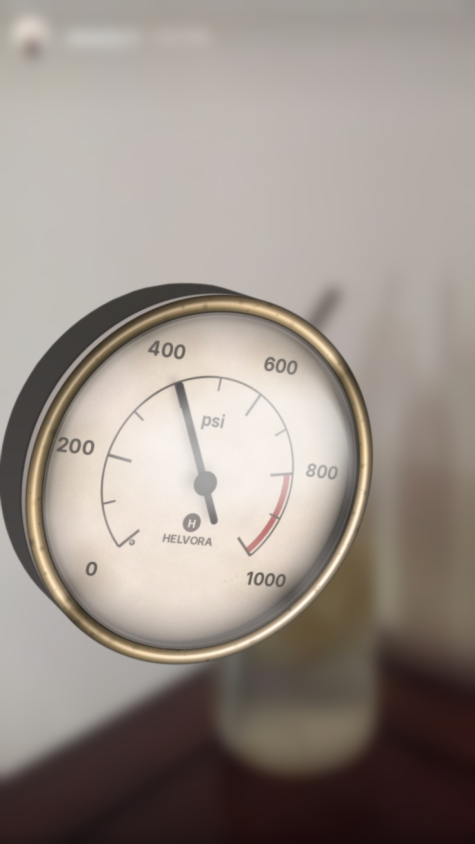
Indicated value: 400 psi
